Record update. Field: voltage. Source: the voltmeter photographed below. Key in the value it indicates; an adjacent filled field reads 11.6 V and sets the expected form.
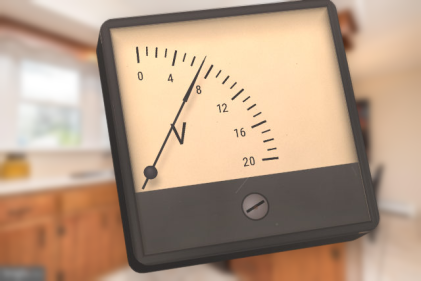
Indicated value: 7 V
